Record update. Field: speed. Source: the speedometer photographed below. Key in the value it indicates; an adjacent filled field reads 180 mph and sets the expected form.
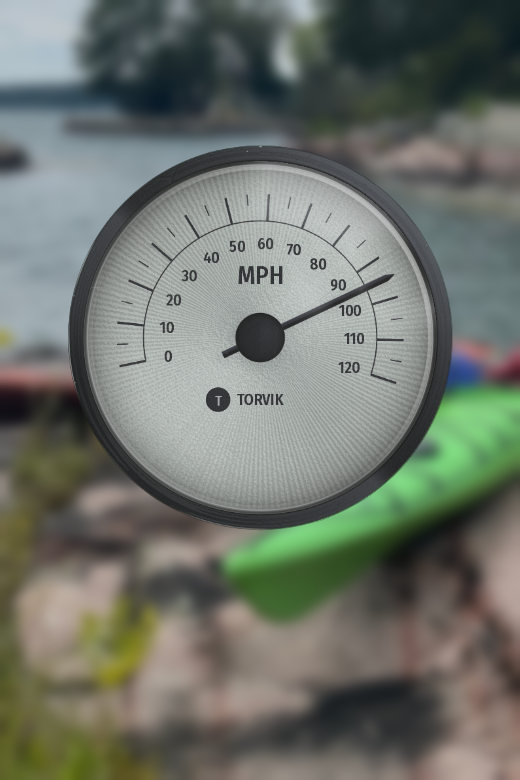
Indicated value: 95 mph
